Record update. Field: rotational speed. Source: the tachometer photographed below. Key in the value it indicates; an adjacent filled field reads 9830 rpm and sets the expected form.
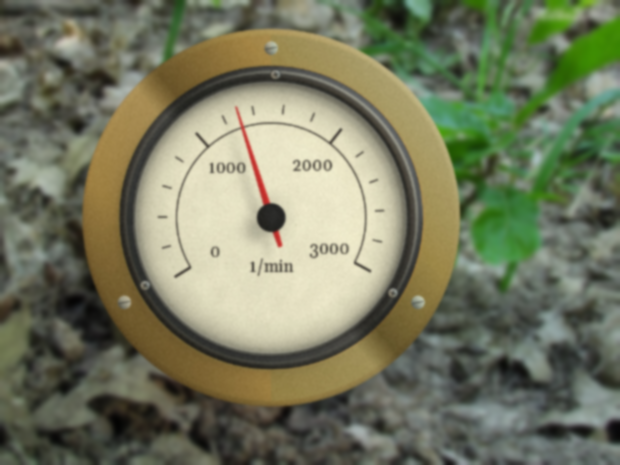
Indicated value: 1300 rpm
